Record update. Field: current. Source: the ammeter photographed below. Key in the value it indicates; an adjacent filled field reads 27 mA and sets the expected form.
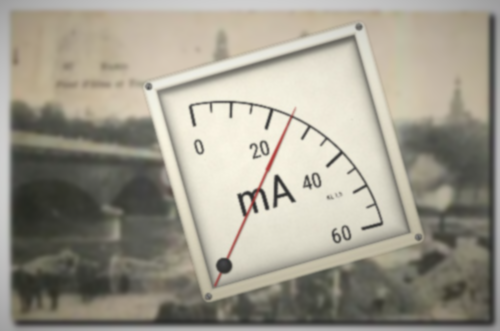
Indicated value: 25 mA
